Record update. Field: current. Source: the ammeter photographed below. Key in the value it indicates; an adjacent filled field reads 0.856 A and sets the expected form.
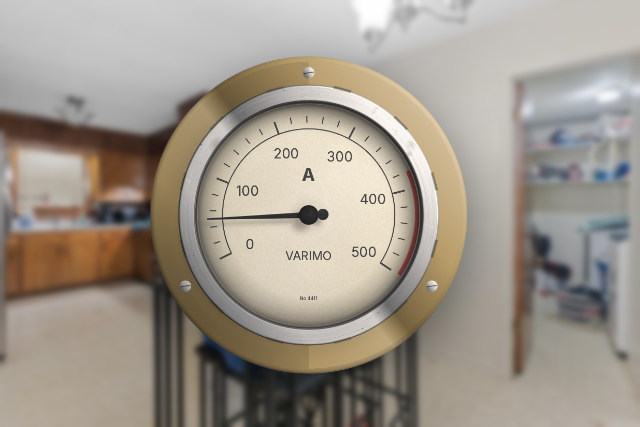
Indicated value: 50 A
